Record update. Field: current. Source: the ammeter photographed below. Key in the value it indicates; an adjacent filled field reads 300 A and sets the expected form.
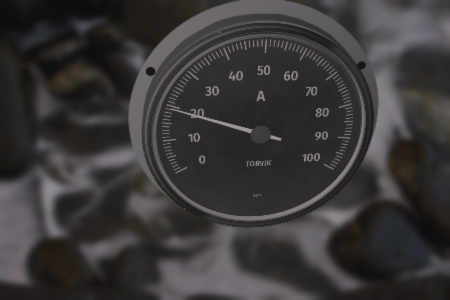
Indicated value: 20 A
